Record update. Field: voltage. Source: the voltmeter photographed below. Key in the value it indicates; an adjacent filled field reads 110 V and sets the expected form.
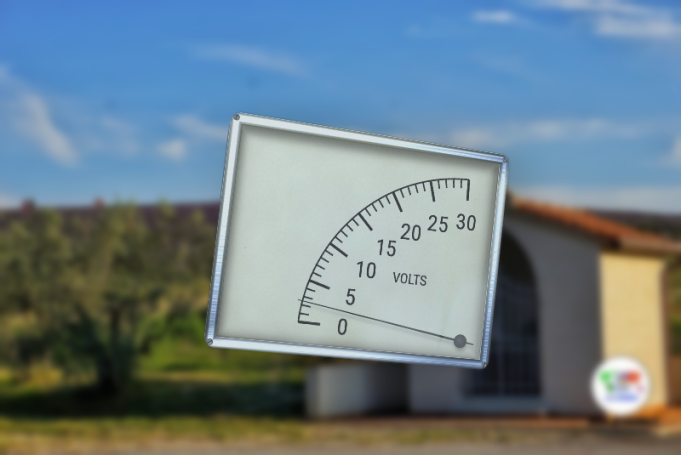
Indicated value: 2.5 V
